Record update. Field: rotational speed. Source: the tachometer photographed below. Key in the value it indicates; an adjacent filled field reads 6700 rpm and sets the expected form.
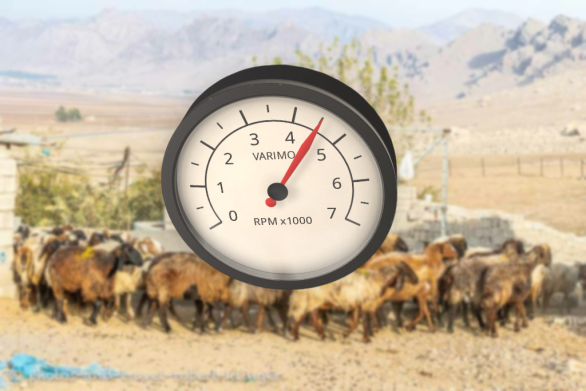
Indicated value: 4500 rpm
